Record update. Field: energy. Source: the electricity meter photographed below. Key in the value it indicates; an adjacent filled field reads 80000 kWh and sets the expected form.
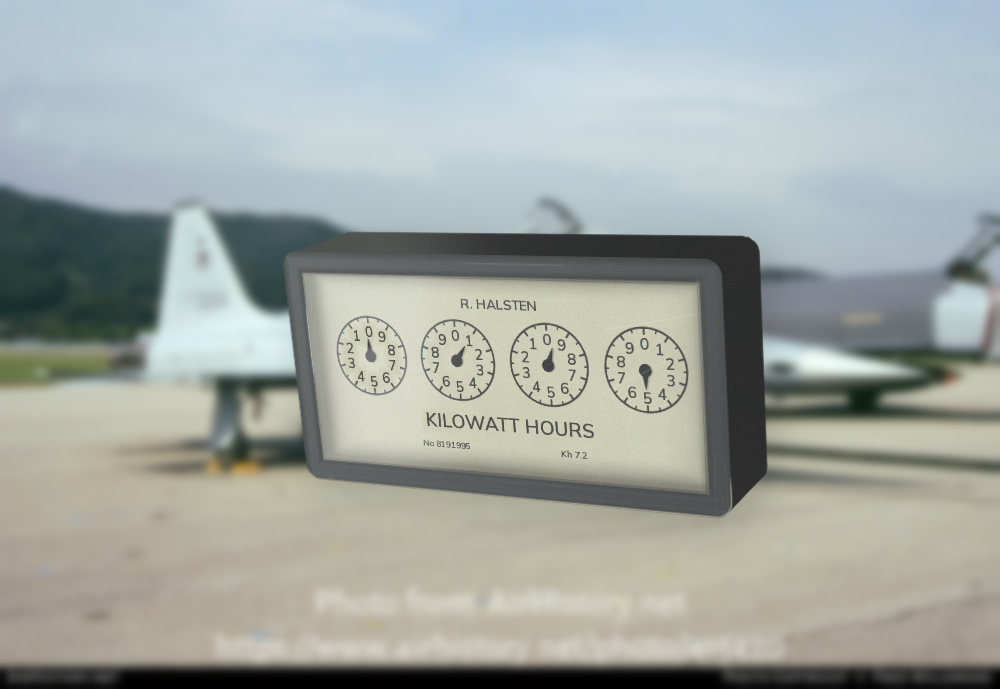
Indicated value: 95 kWh
